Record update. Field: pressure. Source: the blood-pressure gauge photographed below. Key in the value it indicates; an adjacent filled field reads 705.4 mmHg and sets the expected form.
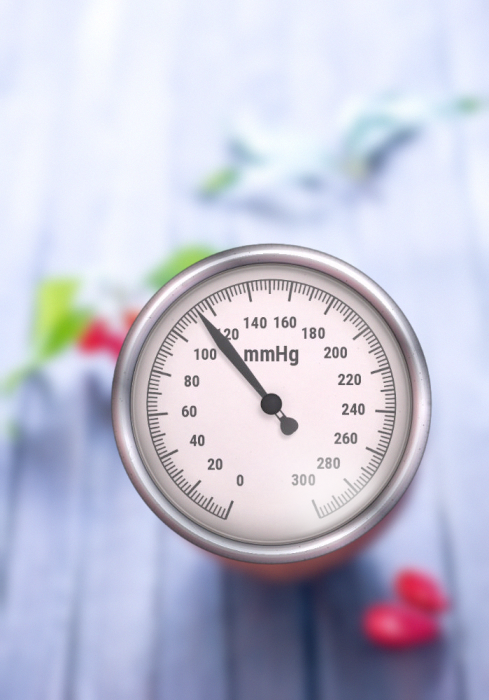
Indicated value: 114 mmHg
